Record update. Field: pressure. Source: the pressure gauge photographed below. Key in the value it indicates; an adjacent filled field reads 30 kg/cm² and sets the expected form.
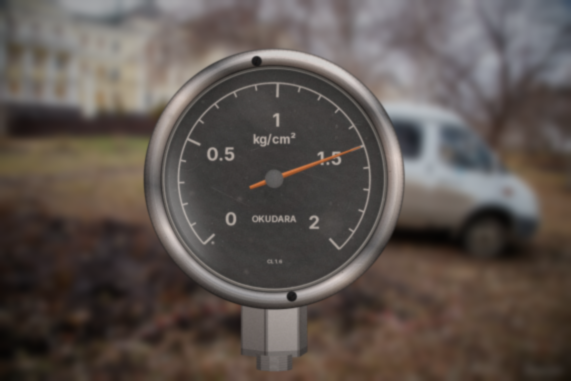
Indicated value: 1.5 kg/cm²
